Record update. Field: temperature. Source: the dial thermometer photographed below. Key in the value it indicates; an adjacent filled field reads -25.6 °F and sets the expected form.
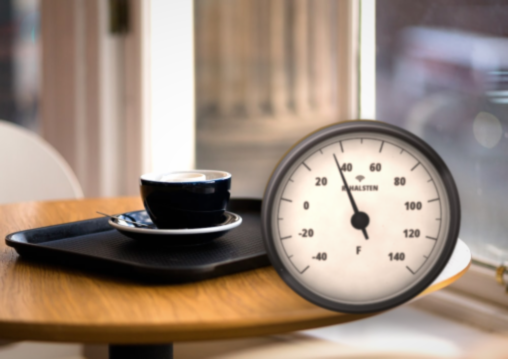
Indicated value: 35 °F
